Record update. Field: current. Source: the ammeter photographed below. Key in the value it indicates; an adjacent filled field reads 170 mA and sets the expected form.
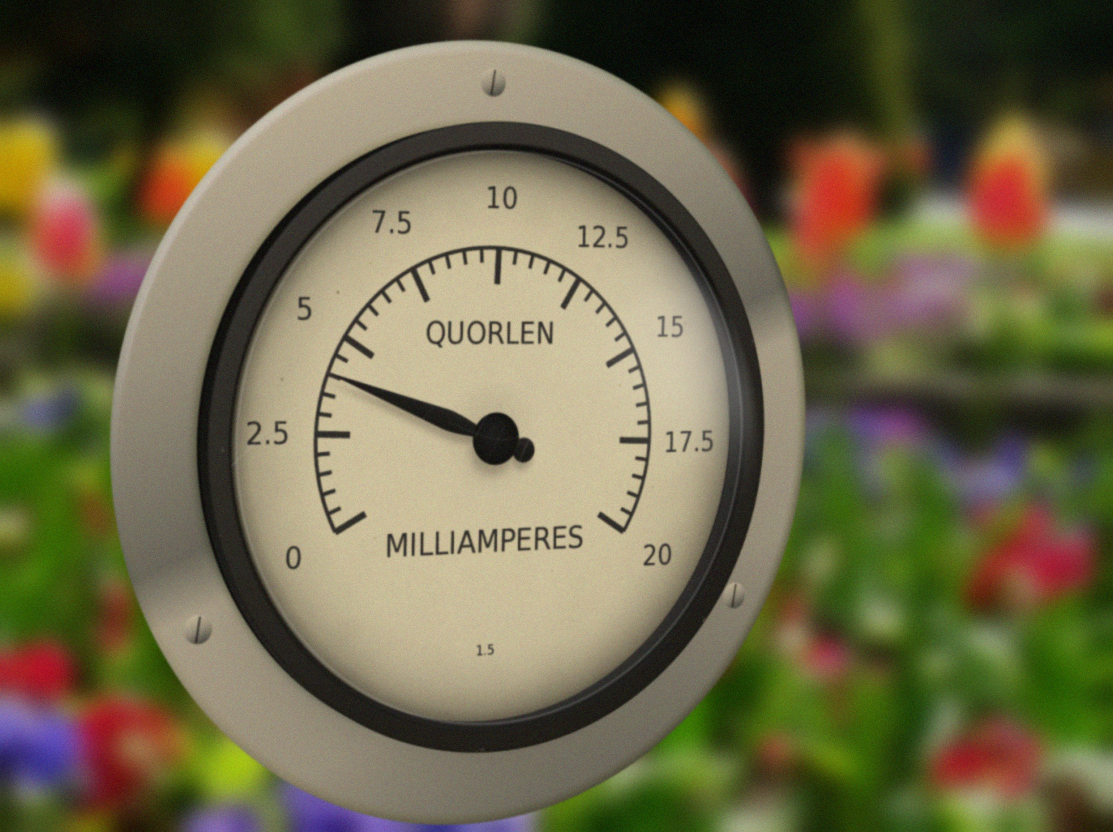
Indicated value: 4 mA
